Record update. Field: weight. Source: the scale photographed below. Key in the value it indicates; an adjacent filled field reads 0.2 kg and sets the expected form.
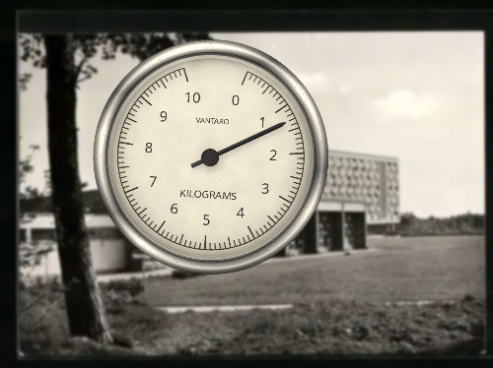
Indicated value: 1.3 kg
